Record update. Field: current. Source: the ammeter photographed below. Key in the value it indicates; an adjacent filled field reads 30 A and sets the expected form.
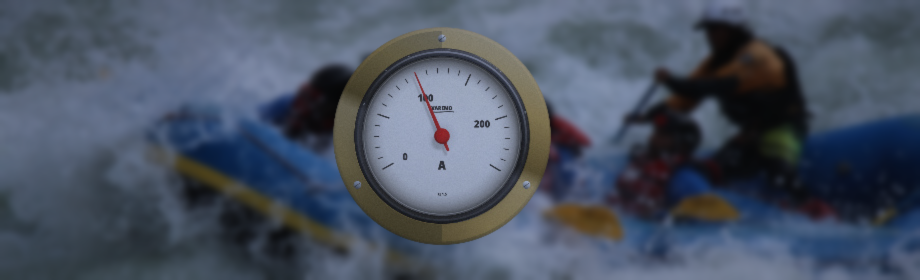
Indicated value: 100 A
